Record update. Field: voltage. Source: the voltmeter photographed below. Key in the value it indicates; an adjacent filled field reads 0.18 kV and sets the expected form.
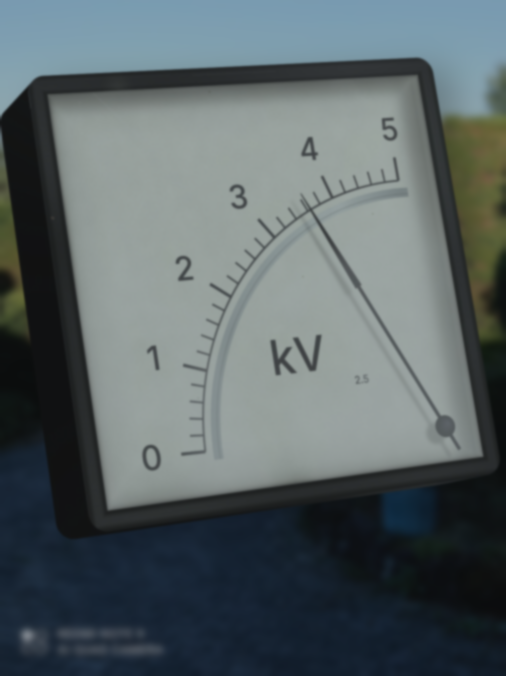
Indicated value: 3.6 kV
